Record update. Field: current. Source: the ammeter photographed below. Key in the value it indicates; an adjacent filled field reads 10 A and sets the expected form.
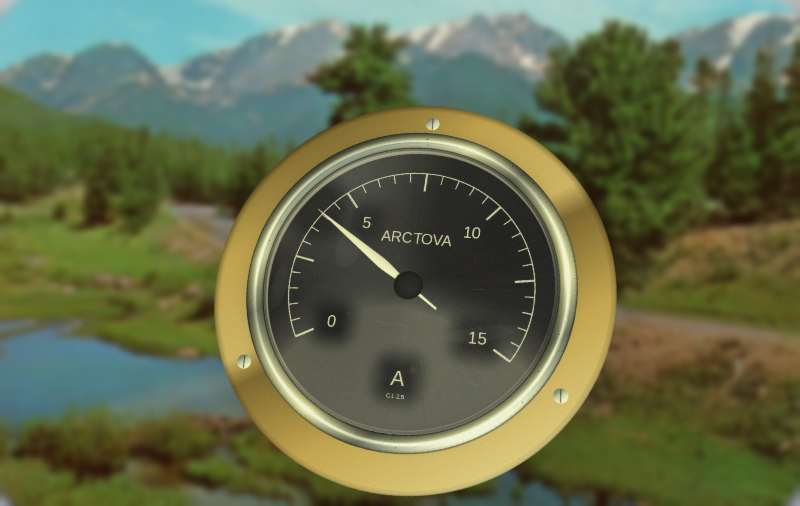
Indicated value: 4 A
